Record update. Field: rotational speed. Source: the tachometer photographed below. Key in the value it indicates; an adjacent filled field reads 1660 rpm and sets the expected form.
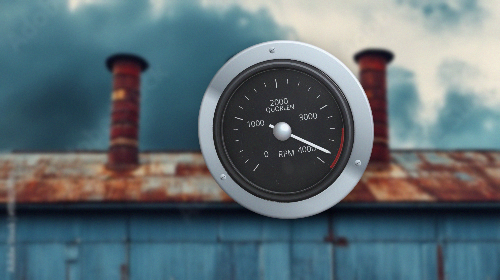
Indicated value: 3800 rpm
